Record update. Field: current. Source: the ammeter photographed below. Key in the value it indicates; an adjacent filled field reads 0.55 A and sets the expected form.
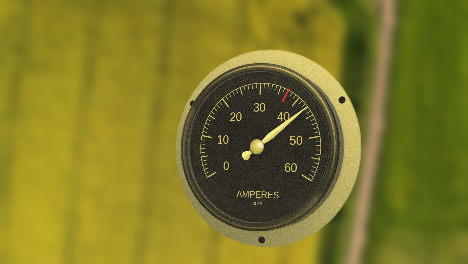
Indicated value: 43 A
